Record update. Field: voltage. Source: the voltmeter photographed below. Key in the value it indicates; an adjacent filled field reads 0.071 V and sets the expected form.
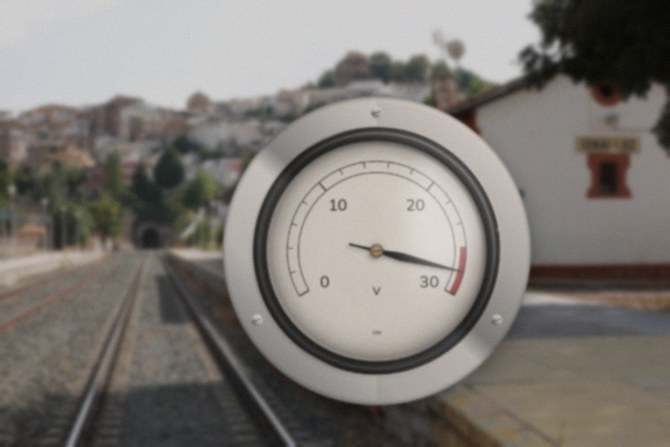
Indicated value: 28 V
